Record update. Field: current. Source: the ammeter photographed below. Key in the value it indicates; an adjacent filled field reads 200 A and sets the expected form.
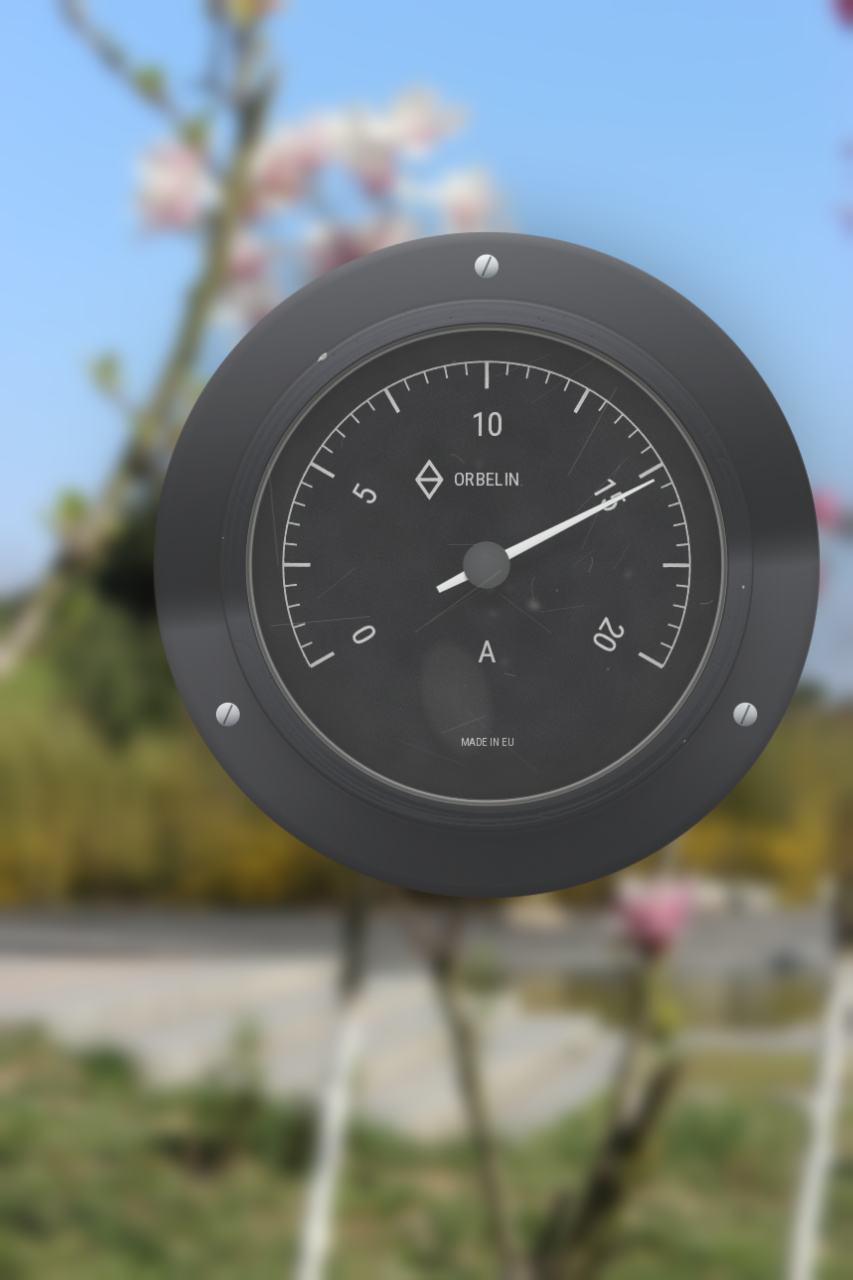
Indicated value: 15.25 A
